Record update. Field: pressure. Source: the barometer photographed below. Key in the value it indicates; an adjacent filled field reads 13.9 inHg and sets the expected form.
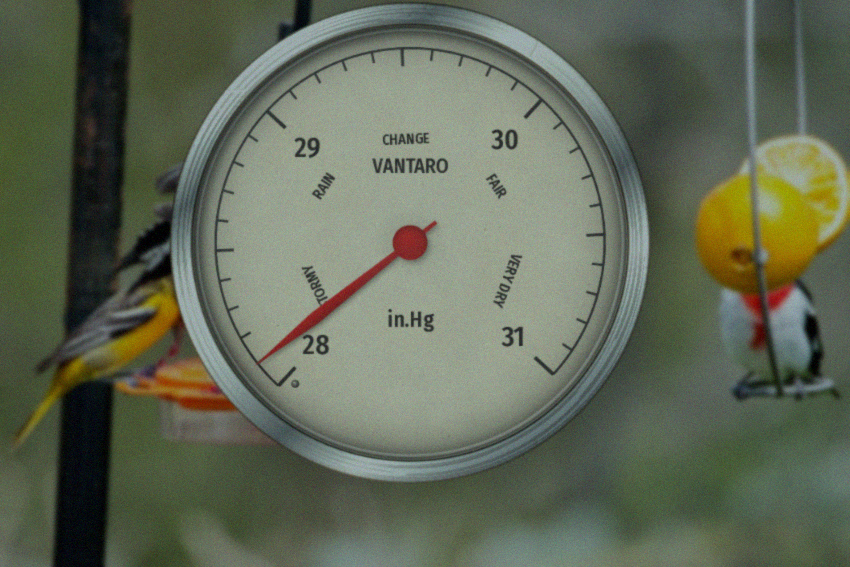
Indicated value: 28.1 inHg
